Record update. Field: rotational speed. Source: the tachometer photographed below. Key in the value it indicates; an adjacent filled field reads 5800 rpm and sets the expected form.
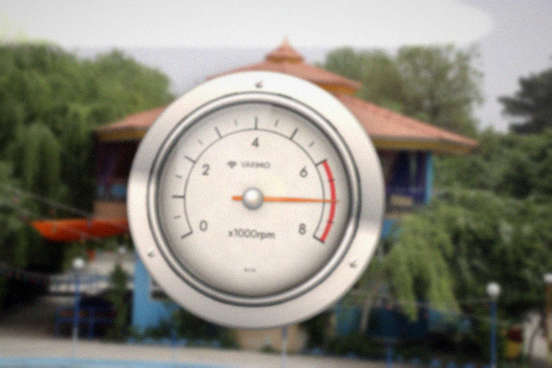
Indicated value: 7000 rpm
